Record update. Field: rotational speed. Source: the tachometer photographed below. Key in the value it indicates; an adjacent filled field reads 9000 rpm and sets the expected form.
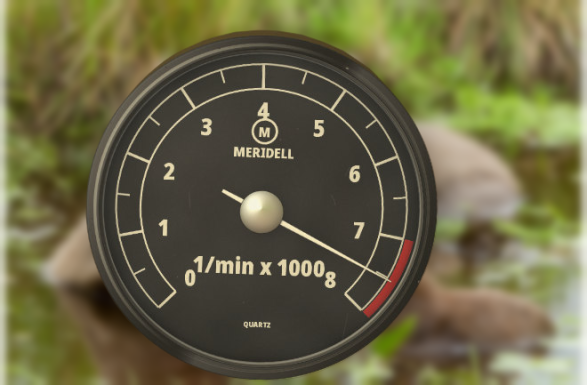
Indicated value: 7500 rpm
